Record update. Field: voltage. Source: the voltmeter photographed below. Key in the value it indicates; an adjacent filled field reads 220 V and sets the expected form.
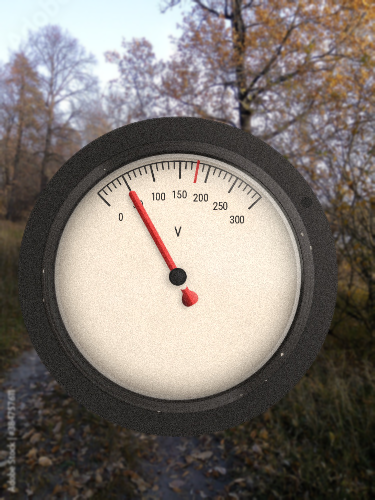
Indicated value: 50 V
